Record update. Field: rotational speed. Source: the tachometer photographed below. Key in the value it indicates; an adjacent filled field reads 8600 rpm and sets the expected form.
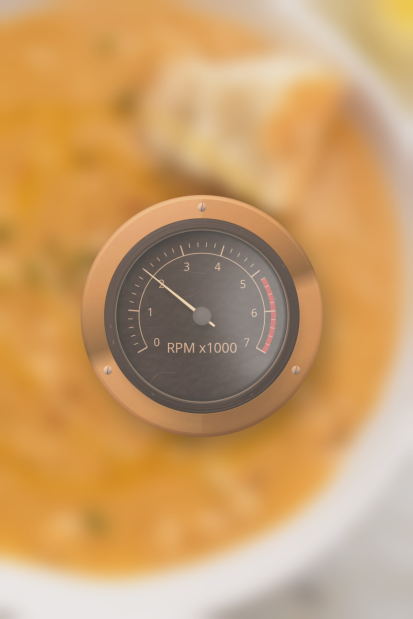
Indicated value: 2000 rpm
